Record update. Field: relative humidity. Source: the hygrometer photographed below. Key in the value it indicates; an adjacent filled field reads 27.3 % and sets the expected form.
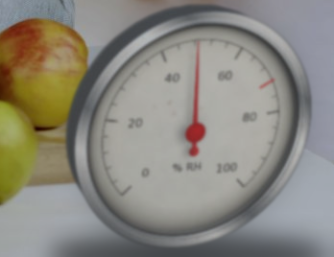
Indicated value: 48 %
